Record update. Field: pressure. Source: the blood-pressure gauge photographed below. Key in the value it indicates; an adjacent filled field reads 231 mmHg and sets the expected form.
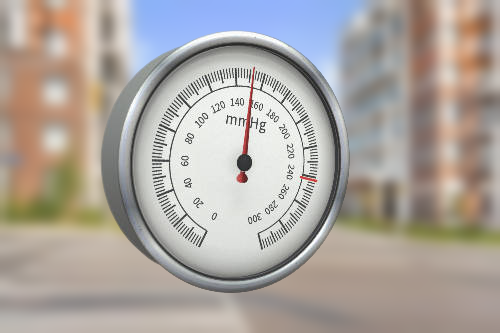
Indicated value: 150 mmHg
